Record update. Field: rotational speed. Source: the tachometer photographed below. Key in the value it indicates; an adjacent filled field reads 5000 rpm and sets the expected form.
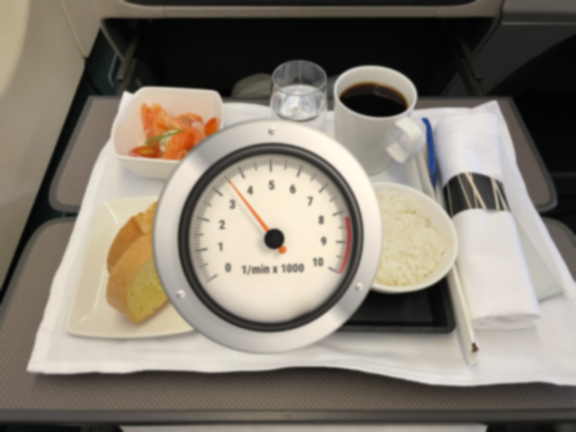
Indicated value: 3500 rpm
